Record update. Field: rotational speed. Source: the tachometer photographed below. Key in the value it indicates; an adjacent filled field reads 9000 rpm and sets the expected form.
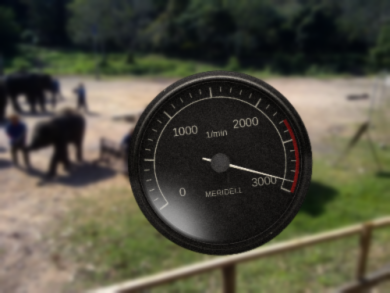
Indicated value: 2900 rpm
